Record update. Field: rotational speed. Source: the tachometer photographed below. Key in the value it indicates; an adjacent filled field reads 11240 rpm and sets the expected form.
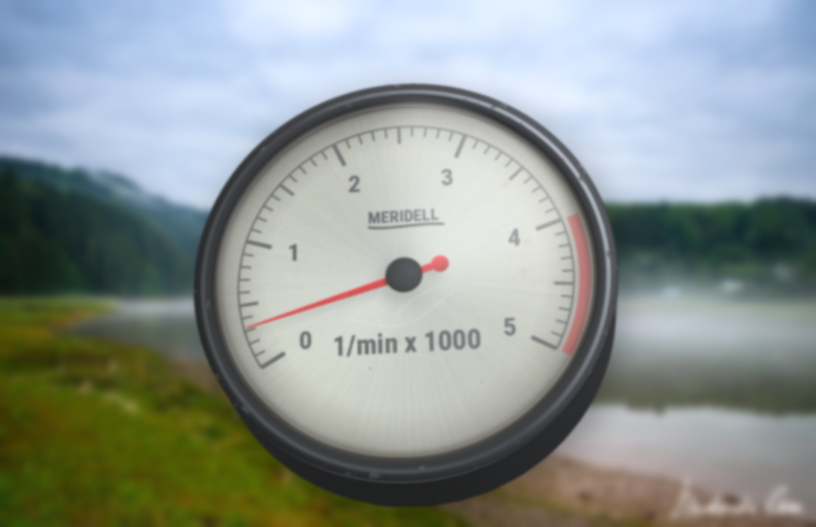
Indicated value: 300 rpm
